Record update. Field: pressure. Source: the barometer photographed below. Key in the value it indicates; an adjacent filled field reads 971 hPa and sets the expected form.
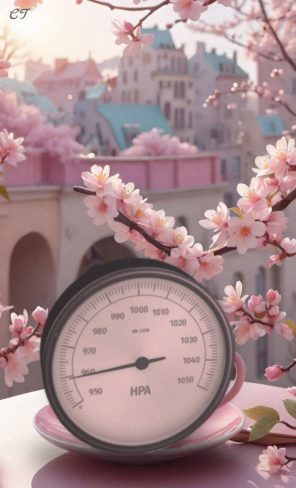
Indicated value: 960 hPa
